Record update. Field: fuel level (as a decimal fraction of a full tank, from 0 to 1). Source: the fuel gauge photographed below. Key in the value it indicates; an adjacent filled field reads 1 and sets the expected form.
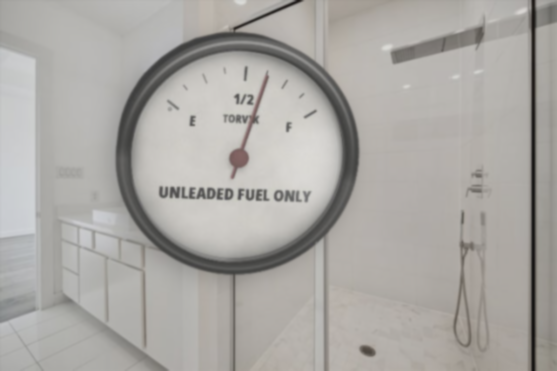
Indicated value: 0.625
